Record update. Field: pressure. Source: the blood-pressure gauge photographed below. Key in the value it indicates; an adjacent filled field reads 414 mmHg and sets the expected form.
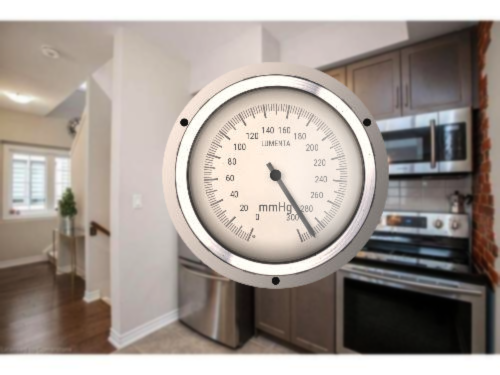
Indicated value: 290 mmHg
